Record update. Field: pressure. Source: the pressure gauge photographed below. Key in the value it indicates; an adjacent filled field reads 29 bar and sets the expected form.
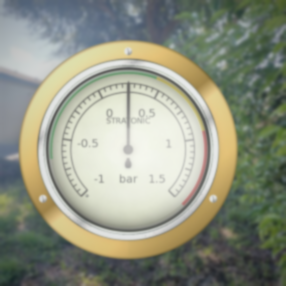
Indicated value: 0.25 bar
